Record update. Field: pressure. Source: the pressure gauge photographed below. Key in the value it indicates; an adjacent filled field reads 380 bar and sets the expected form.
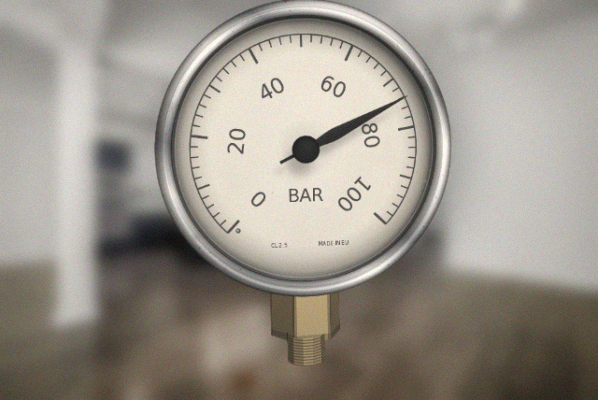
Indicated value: 74 bar
